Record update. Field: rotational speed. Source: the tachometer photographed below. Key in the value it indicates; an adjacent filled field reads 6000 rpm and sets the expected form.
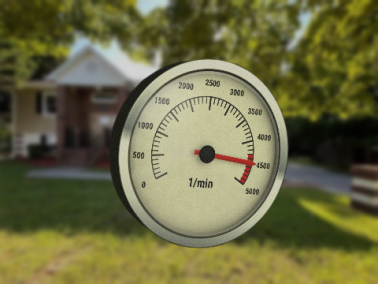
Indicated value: 4500 rpm
